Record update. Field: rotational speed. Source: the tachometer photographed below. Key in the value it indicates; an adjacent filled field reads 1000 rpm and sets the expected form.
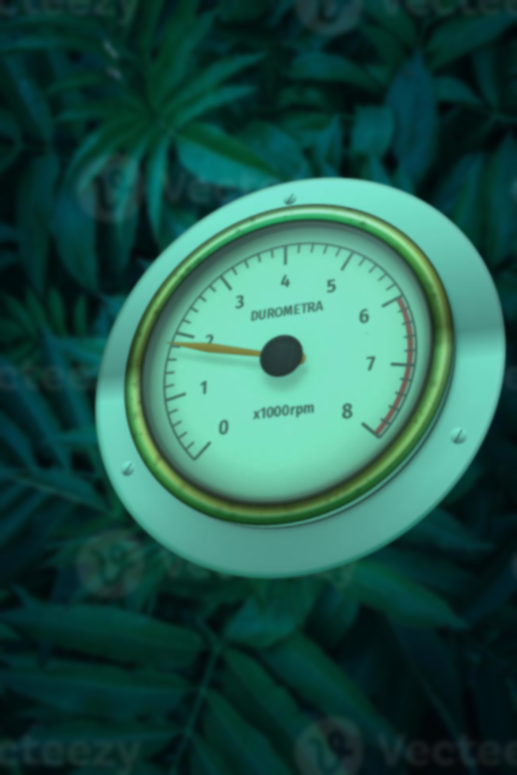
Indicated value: 1800 rpm
